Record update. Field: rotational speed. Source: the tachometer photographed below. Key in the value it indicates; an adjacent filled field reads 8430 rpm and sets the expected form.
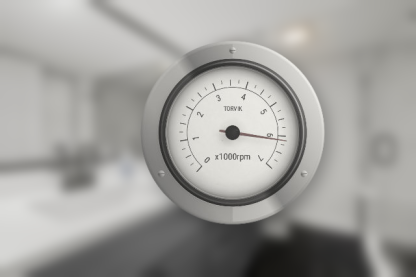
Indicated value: 6125 rpm
